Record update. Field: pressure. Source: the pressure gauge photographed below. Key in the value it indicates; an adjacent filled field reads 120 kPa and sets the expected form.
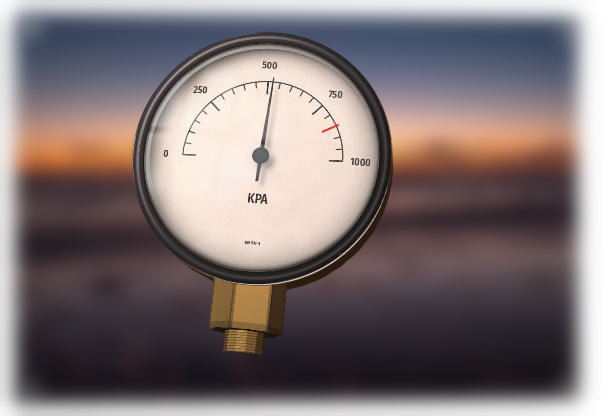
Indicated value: 525 kPa
